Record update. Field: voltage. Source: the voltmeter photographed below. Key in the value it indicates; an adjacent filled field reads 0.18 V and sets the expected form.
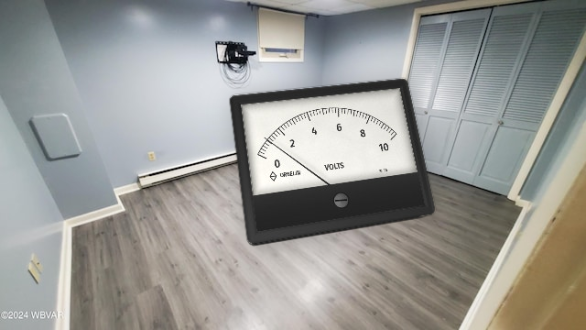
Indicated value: 1 V
